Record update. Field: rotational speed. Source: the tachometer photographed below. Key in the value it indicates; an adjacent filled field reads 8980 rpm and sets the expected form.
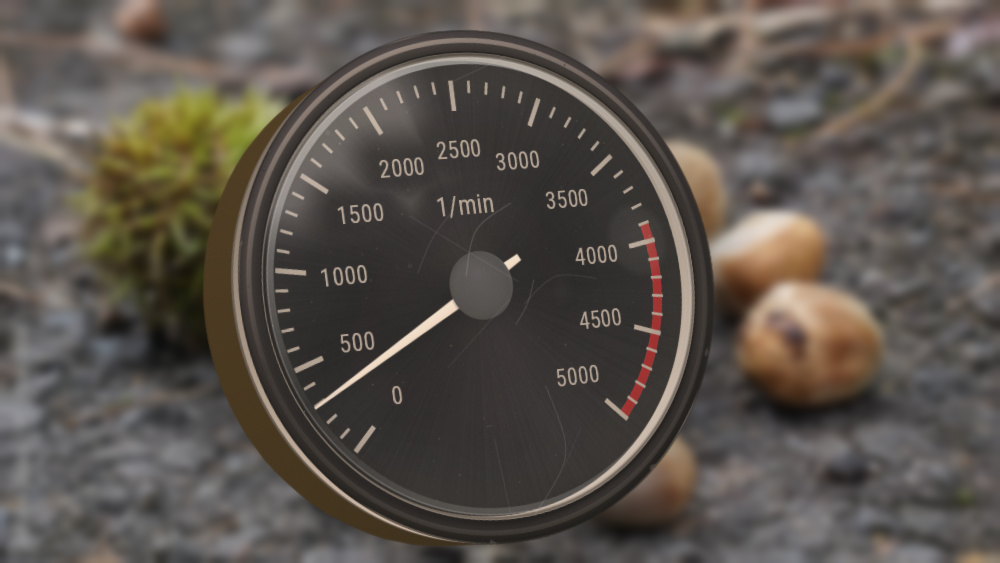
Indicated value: 300 rpm
